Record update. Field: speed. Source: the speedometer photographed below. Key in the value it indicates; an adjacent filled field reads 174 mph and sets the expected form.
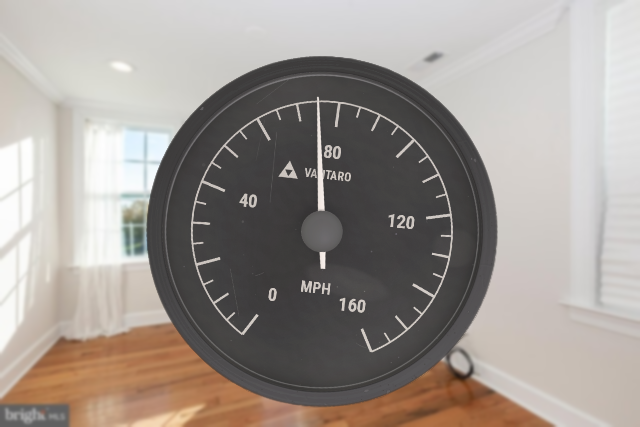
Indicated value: 75 mph
